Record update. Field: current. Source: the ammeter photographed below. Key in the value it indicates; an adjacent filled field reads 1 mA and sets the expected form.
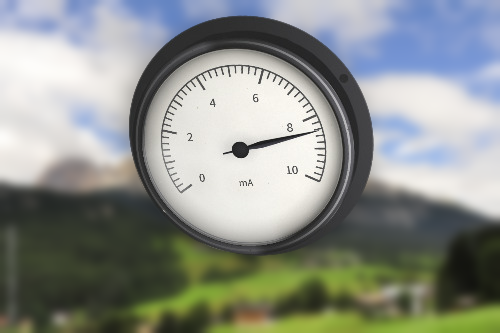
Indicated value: 8.4 mA
